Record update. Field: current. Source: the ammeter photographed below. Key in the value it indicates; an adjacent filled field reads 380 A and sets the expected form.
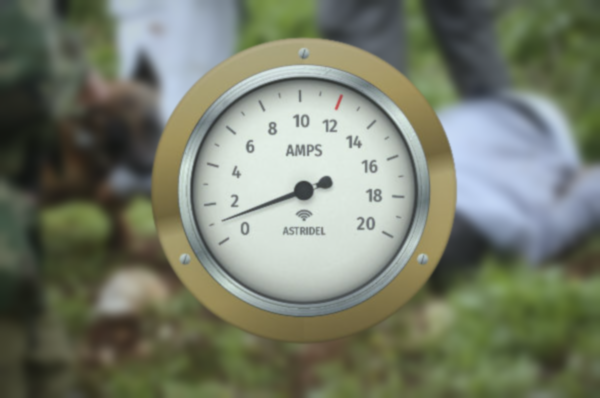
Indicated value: 1 A
